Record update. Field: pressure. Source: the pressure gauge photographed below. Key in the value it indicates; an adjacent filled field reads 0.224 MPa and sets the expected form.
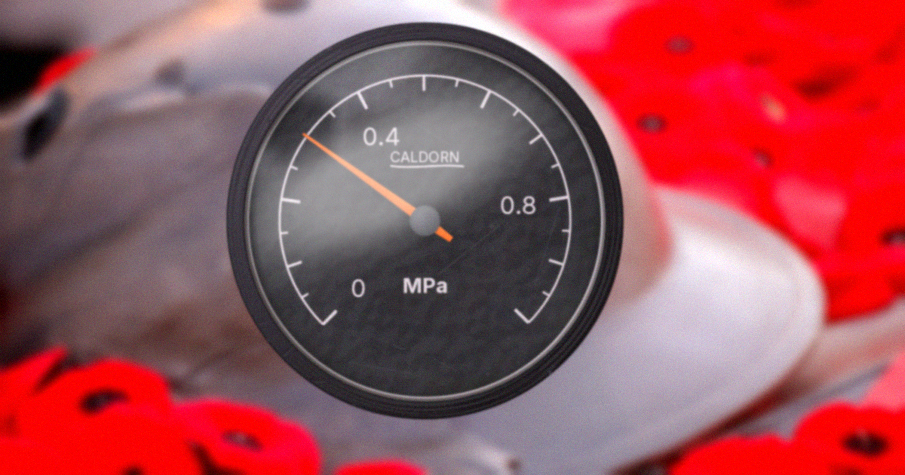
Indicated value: 0.3 MPa
